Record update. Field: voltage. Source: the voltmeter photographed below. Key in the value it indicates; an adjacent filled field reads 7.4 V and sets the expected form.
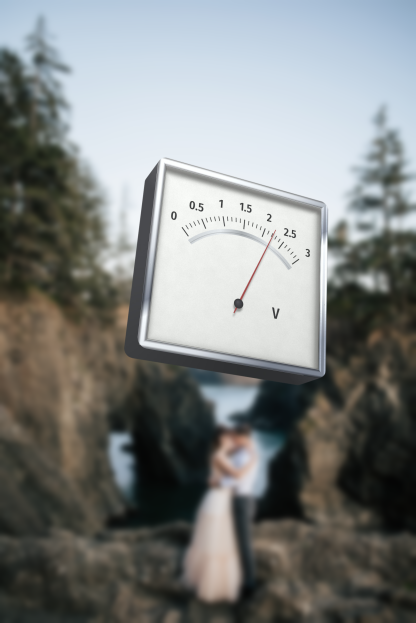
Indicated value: 2.2 V
